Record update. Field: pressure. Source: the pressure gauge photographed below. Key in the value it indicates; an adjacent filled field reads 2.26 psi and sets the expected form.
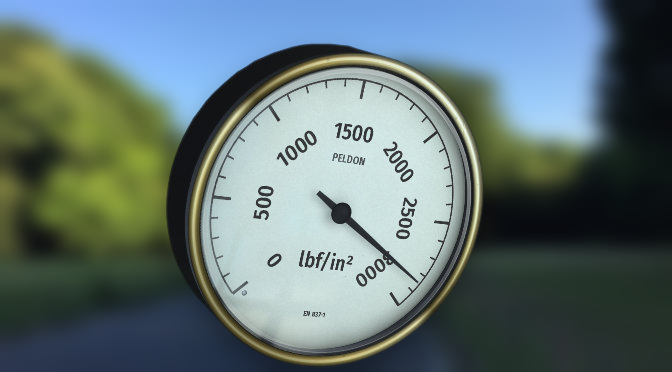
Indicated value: 2850 psi
